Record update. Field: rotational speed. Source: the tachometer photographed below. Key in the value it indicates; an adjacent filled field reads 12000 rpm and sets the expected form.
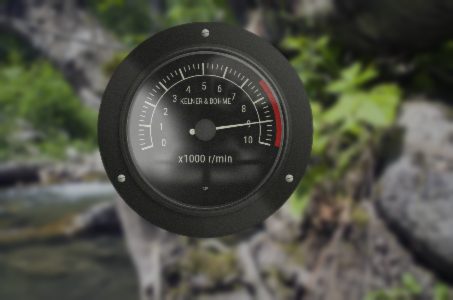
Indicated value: 9000 rpm
